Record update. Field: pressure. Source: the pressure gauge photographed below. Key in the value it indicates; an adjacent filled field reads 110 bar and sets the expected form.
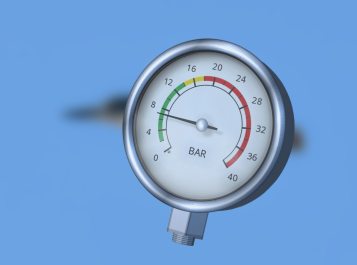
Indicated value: 7 bar
